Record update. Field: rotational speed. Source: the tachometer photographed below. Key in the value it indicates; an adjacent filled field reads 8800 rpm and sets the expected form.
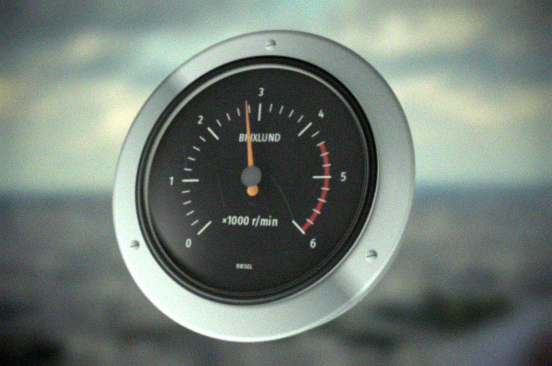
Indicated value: 2800 rpm
